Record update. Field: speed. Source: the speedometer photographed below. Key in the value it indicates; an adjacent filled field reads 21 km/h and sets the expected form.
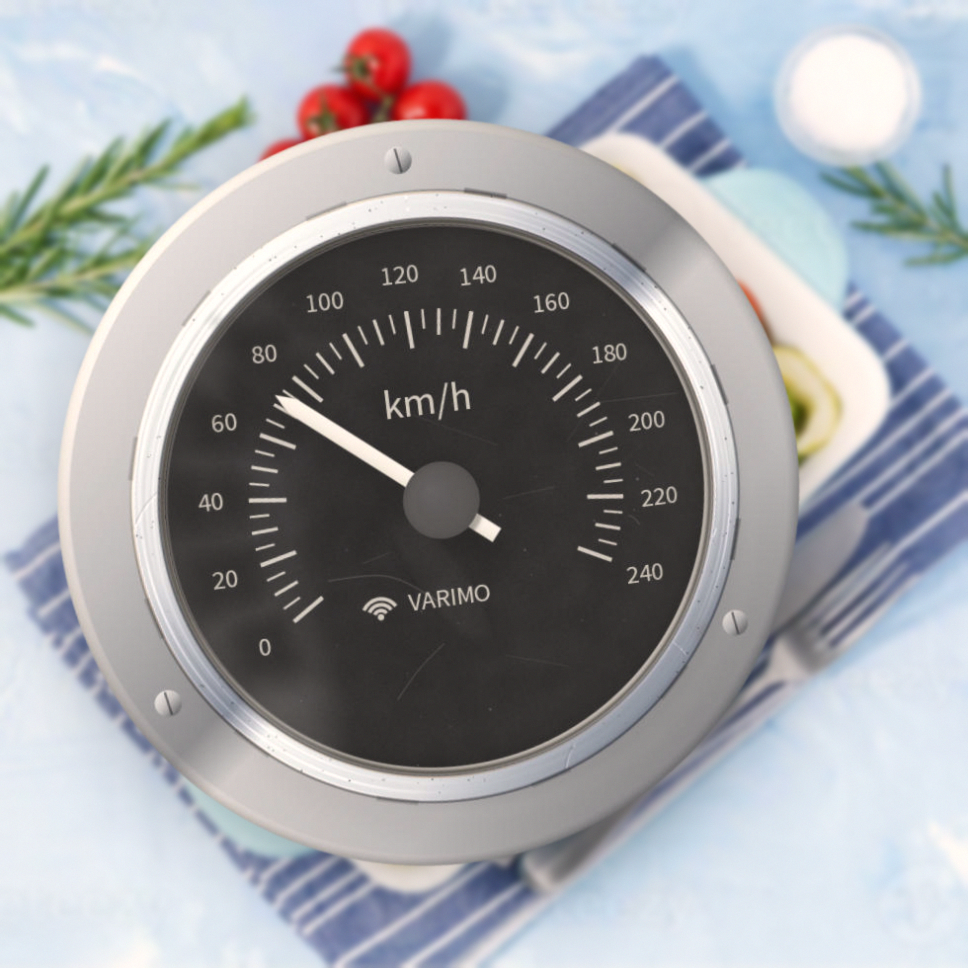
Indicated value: 72.5 km/h
